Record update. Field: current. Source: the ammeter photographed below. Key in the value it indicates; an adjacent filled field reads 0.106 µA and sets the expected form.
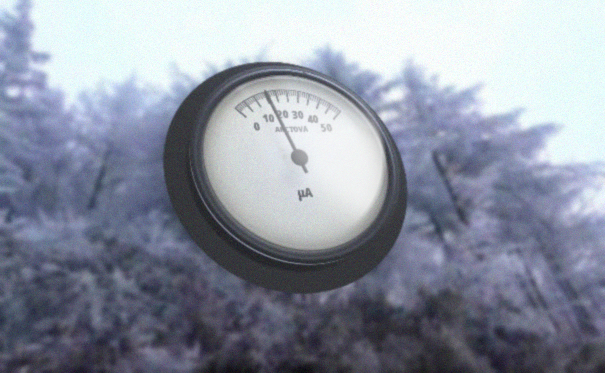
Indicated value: 15 µA
